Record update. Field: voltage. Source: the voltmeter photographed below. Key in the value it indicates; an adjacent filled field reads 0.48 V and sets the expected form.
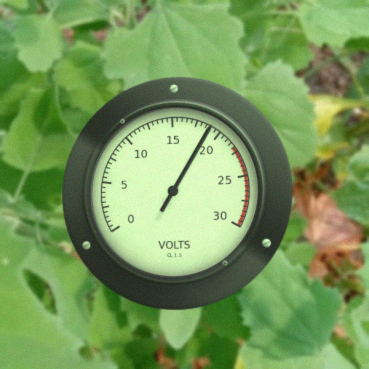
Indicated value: 19 V
